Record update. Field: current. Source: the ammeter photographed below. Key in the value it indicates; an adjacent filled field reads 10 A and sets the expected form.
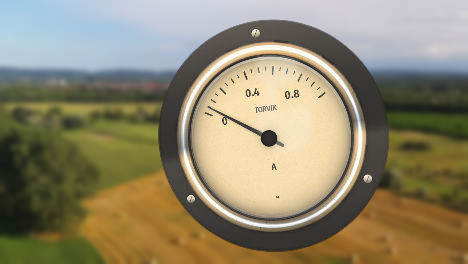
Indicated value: 0.05 A
